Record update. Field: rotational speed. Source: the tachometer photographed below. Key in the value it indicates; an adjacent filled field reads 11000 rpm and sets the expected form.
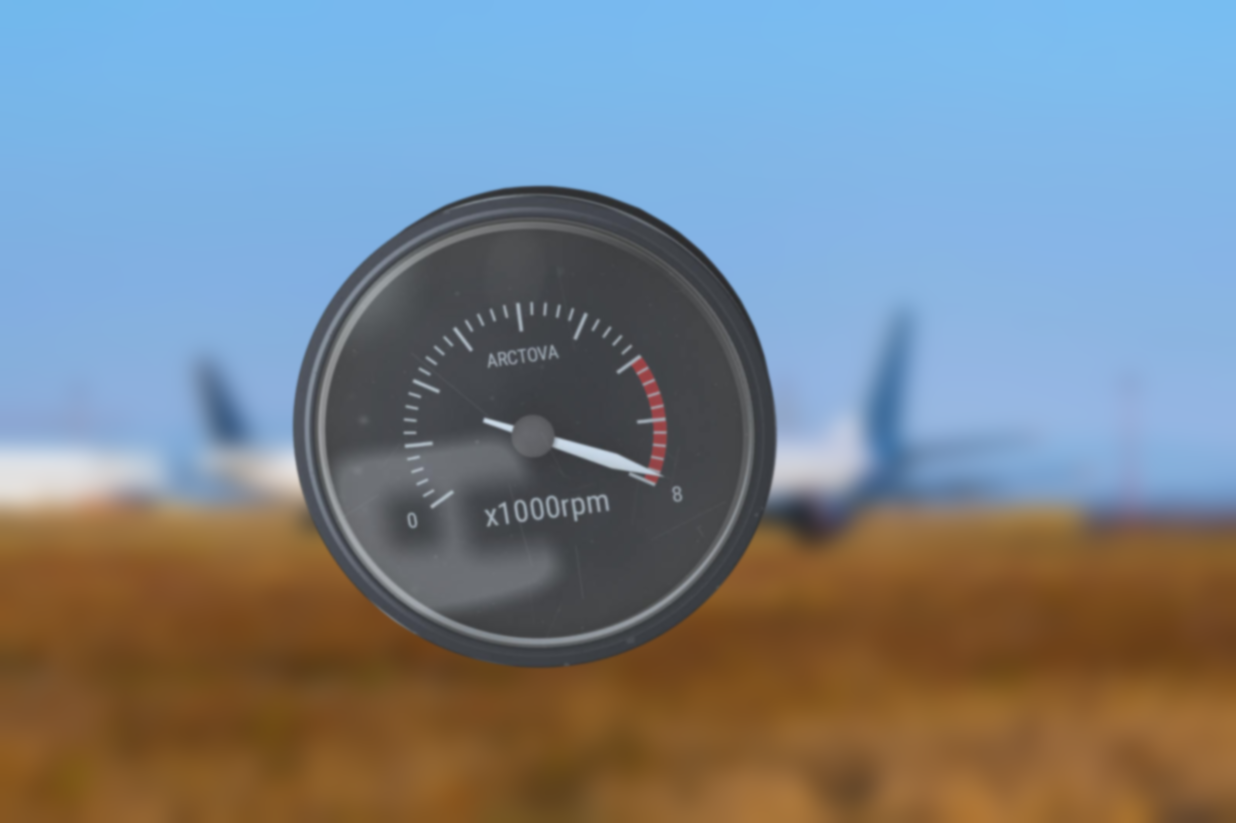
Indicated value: 7800 rpm
